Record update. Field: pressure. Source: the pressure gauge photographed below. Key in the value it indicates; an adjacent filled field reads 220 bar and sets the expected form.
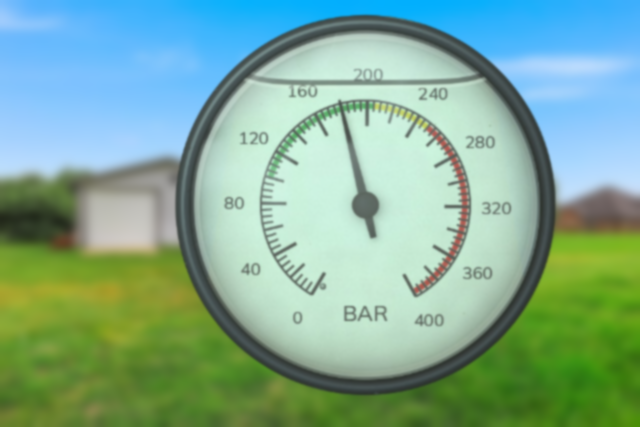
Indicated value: 180 bar
